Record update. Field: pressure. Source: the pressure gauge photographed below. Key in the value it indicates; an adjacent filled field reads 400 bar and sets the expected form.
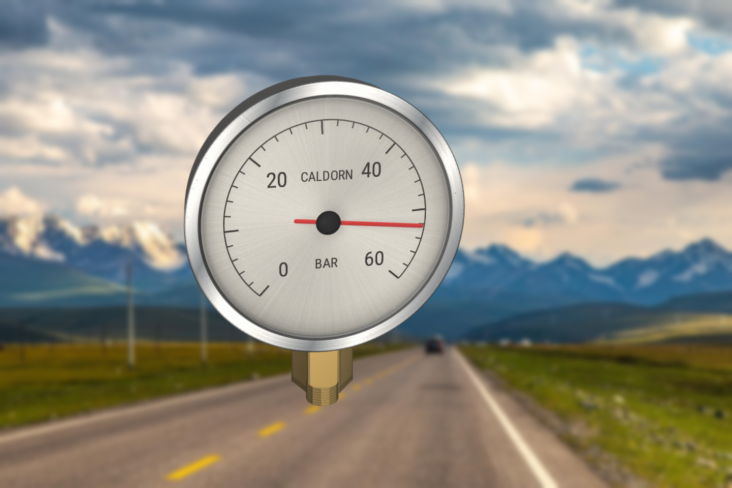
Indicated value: 52 bar
